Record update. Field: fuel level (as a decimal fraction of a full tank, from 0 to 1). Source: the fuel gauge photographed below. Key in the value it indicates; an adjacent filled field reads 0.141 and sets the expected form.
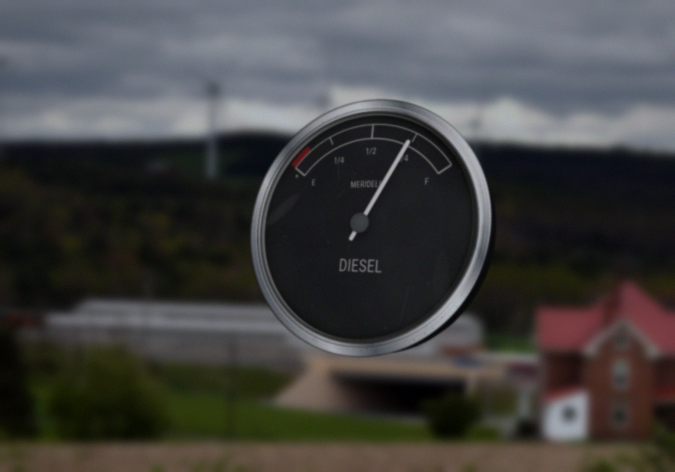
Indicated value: 0.75
